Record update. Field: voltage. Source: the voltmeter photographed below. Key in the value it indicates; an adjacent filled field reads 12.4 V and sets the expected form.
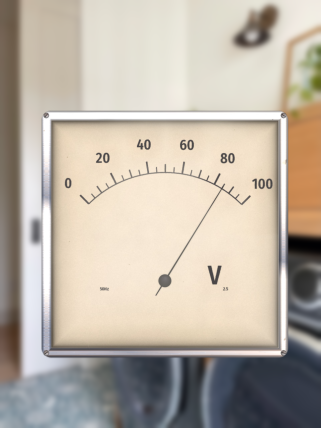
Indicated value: 85 V
